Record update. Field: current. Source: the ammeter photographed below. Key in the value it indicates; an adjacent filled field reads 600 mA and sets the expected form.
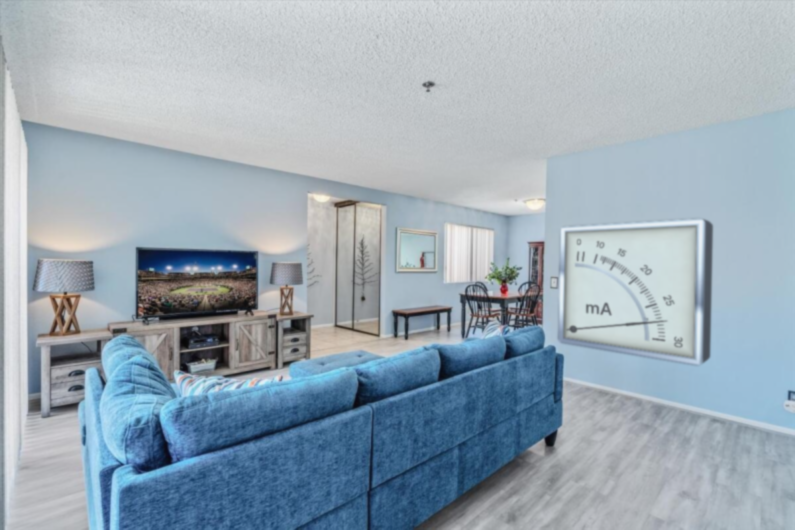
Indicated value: 27.5 mA
